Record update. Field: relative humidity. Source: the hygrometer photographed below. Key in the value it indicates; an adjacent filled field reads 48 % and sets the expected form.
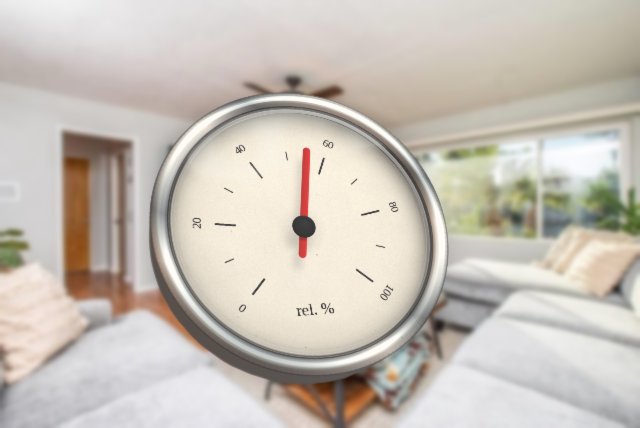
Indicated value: 55 %
